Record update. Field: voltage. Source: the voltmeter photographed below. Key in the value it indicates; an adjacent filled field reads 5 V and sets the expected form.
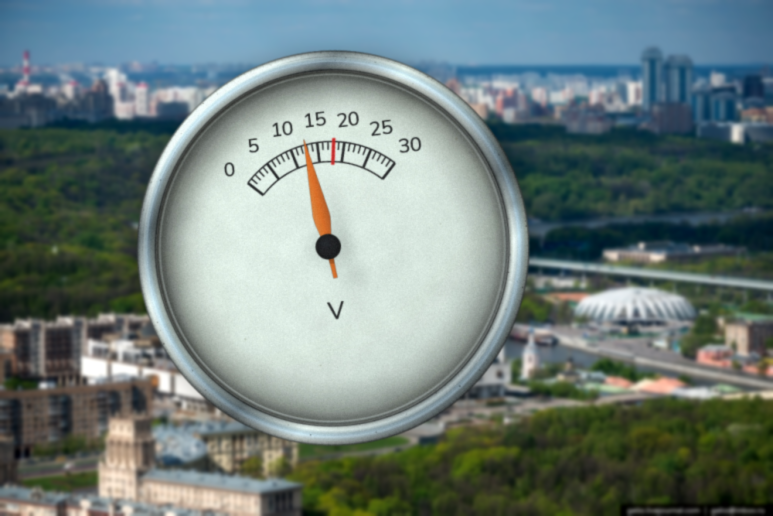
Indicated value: 13 V
